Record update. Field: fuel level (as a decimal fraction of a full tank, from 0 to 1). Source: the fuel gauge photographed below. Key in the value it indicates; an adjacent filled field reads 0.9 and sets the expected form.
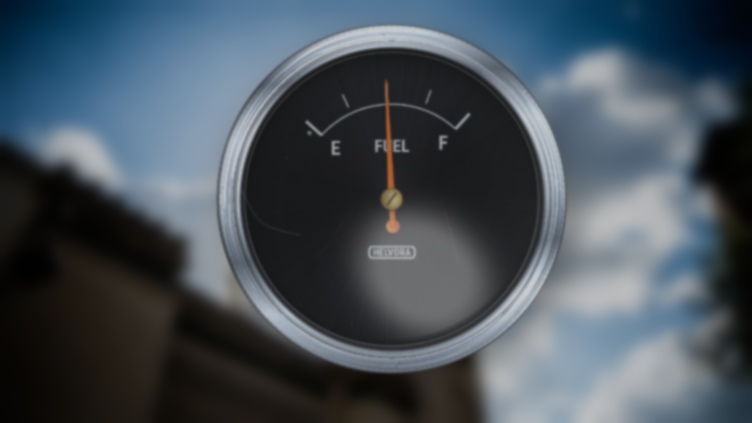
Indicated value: 0.5
